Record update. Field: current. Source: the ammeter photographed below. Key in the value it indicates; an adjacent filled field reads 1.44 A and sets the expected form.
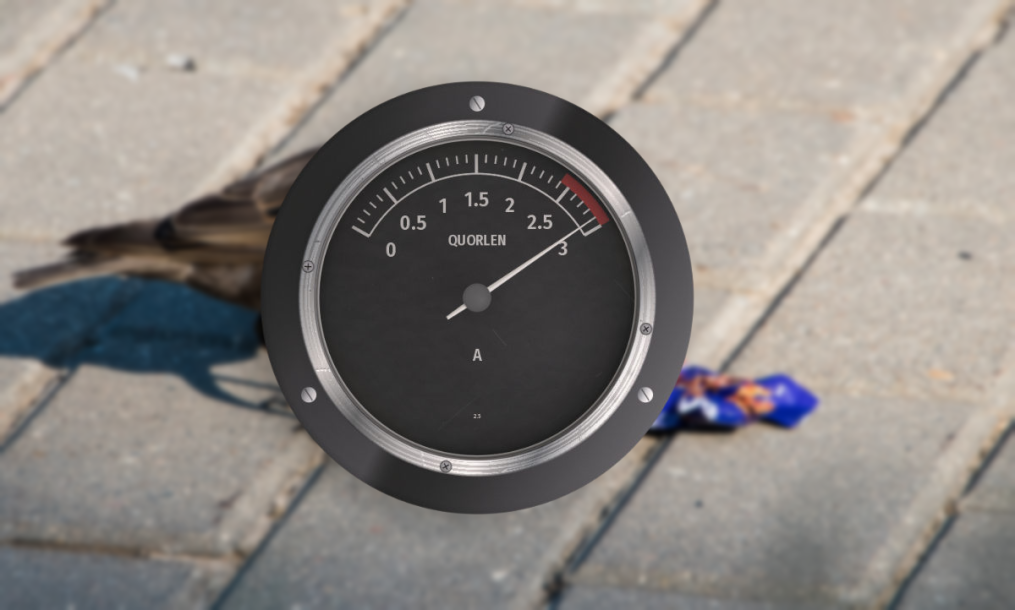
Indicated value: 2.9 A
